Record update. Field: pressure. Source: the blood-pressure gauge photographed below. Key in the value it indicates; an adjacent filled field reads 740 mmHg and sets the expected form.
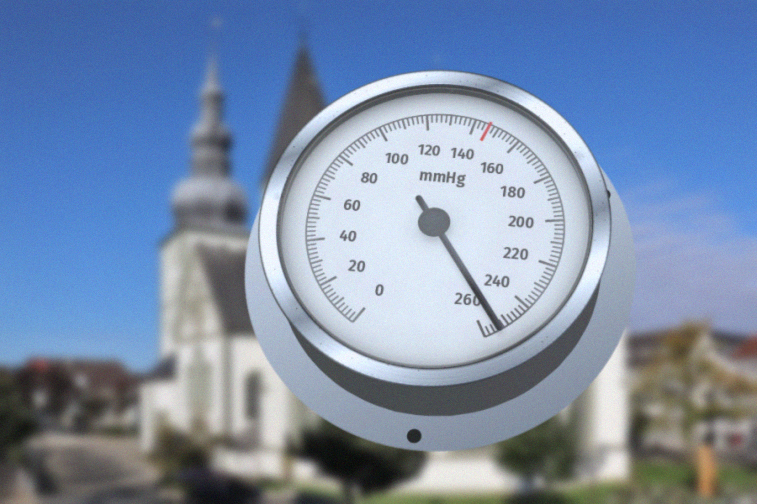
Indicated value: 254 mmHg
